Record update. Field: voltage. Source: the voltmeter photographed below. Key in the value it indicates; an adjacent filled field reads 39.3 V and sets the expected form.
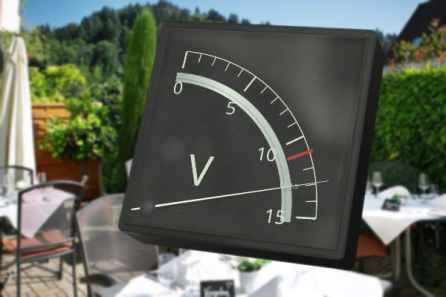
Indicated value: 13 V
